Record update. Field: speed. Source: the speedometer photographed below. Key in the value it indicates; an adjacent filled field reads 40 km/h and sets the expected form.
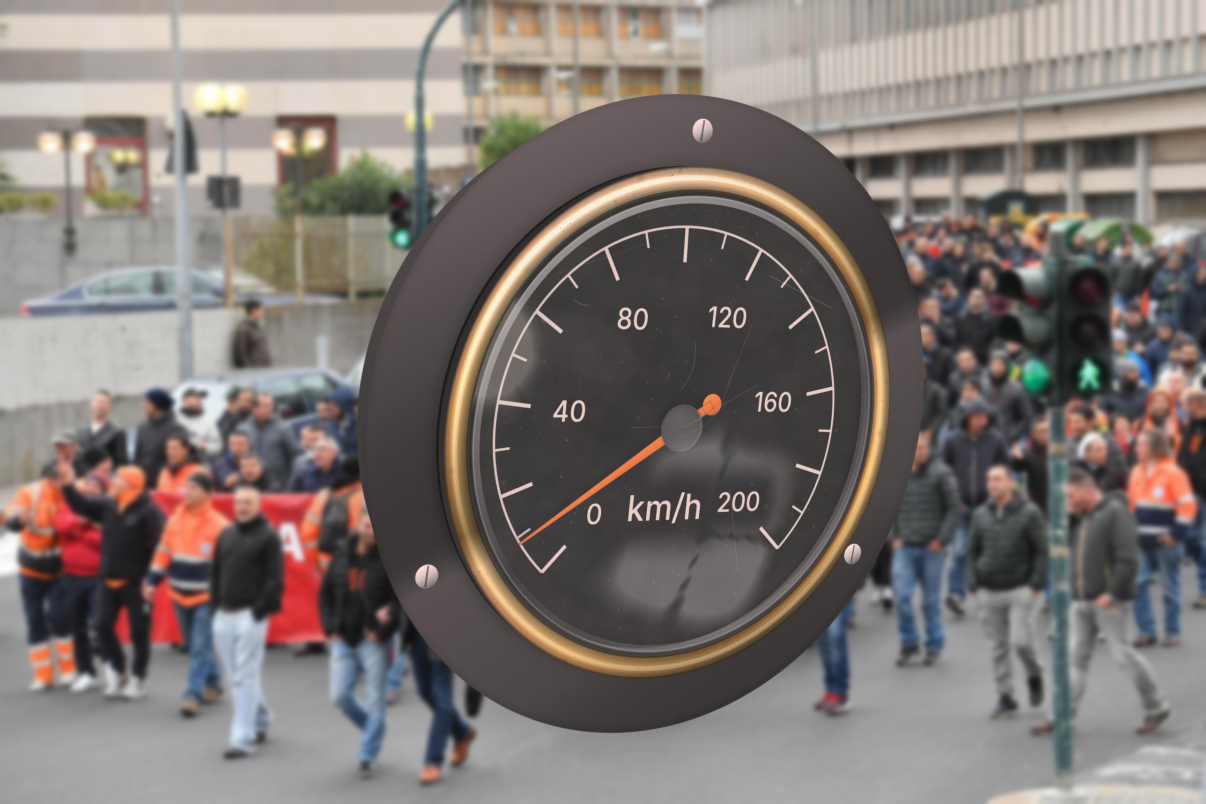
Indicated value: 10 km/h
